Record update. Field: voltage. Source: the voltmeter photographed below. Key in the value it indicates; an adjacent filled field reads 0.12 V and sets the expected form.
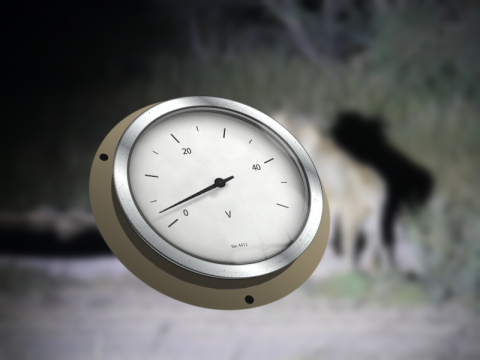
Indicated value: 2.5 V
